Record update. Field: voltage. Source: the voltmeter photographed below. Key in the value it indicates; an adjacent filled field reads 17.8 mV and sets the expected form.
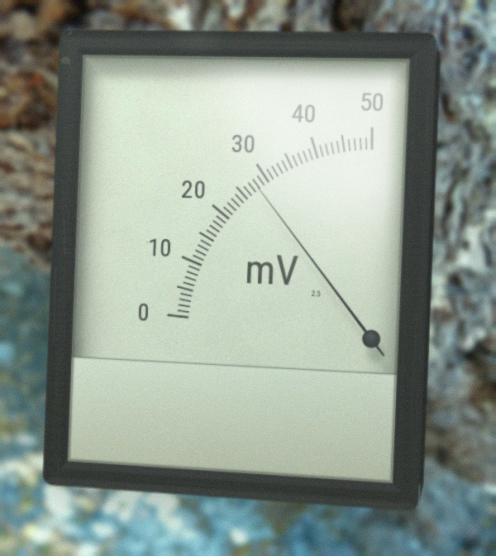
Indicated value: 28 mV
